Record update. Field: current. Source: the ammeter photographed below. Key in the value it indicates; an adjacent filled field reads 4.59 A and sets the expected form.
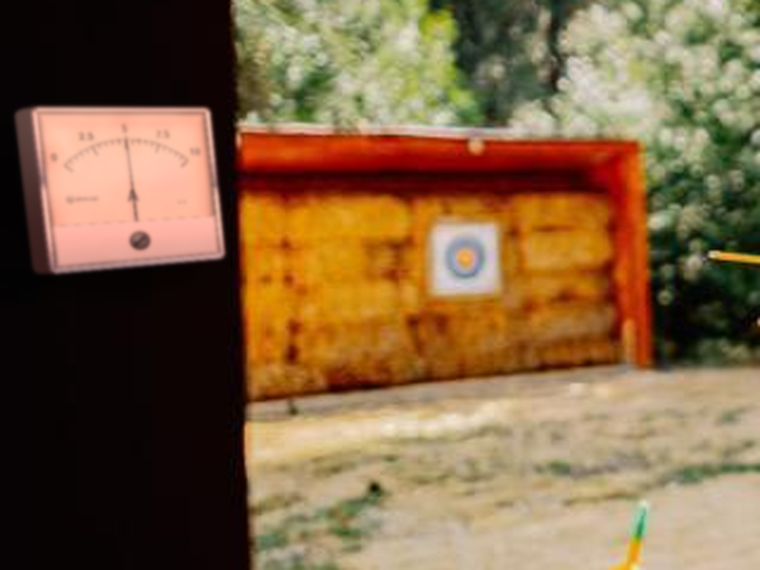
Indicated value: 5 A
